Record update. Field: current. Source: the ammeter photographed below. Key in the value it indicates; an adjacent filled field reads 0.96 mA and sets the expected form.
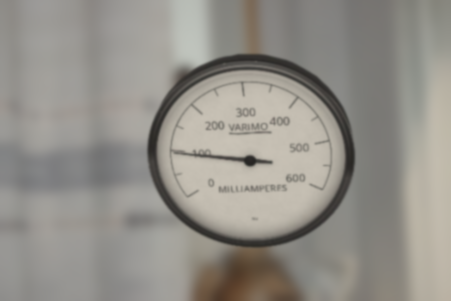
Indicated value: 100 mA
